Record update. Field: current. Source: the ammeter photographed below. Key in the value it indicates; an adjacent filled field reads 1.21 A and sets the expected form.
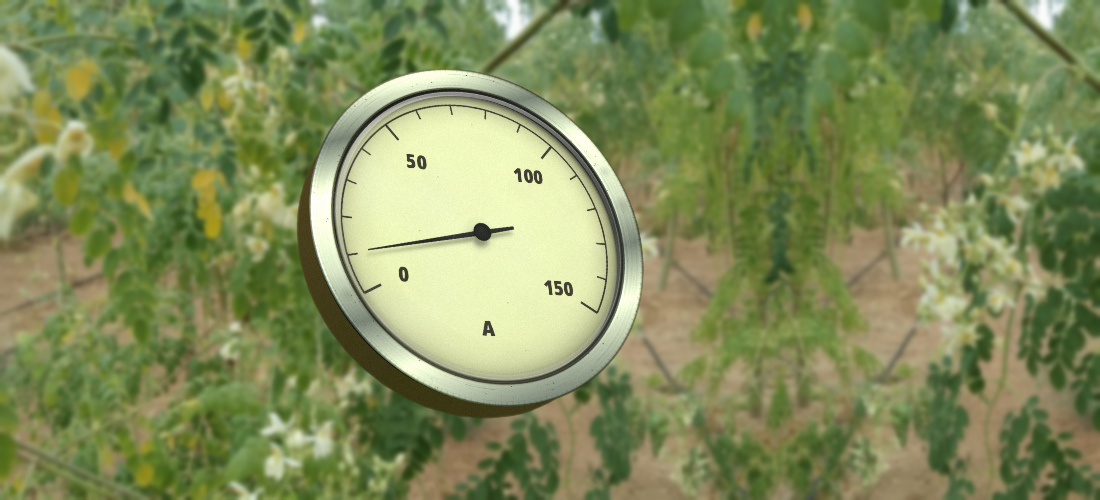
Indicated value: 10 A
